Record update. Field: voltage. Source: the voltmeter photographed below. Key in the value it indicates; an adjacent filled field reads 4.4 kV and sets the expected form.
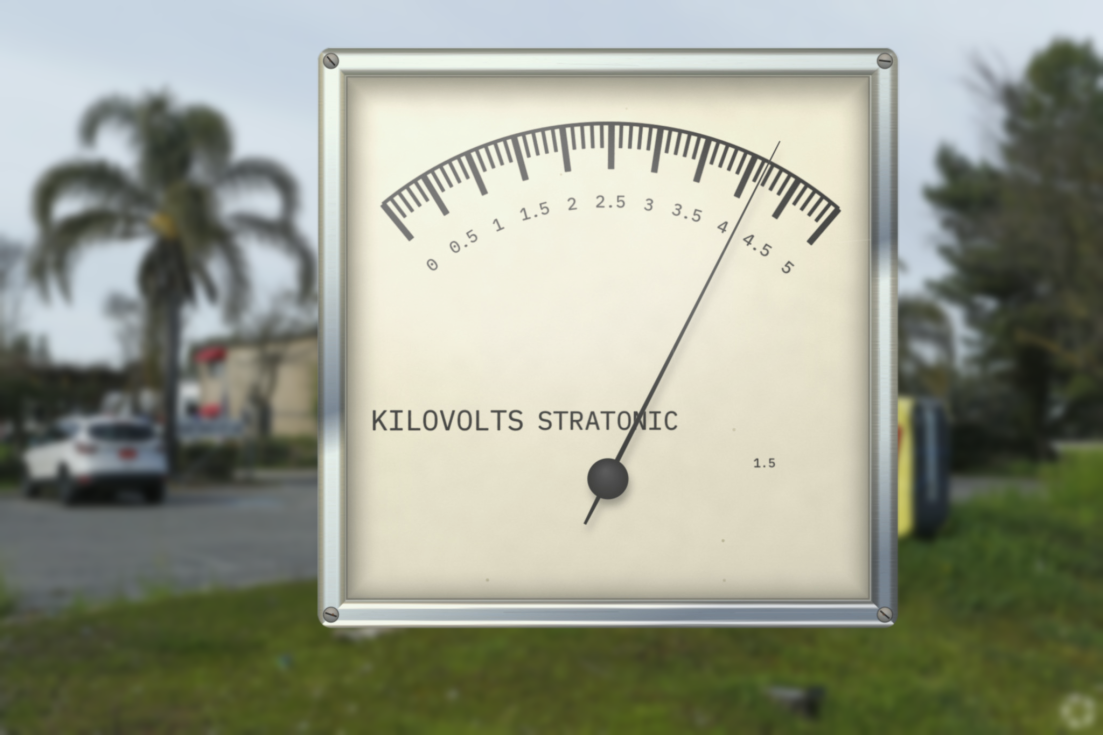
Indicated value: 4.15 kV
